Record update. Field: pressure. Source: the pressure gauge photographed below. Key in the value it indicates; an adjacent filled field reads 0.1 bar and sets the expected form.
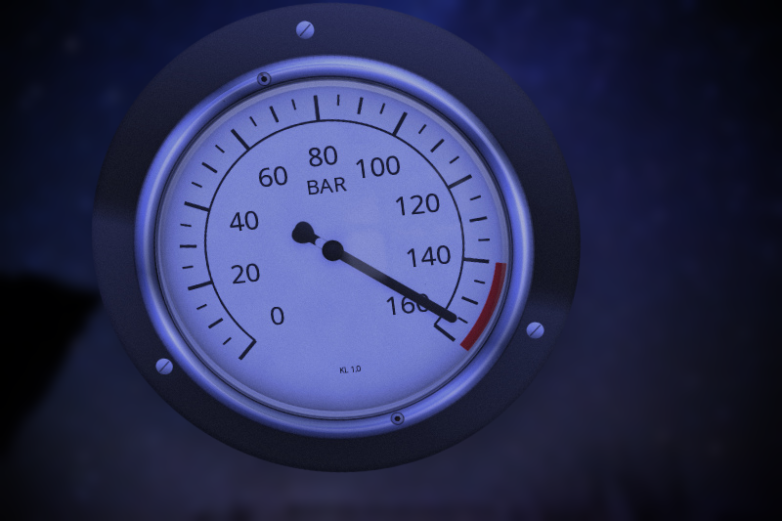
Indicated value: 155 bar
